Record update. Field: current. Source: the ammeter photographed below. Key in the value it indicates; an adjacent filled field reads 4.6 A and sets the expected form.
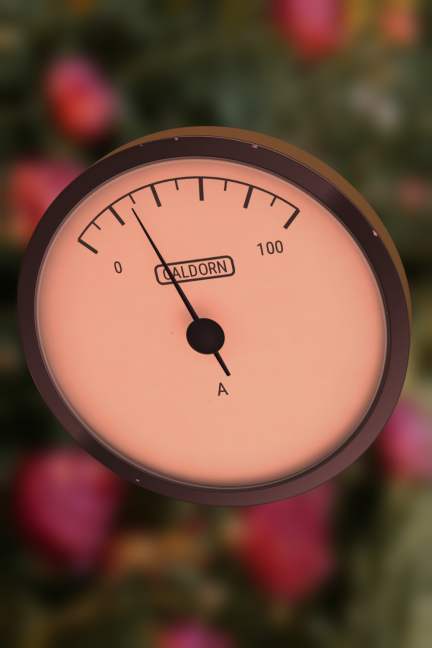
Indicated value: 30 A
